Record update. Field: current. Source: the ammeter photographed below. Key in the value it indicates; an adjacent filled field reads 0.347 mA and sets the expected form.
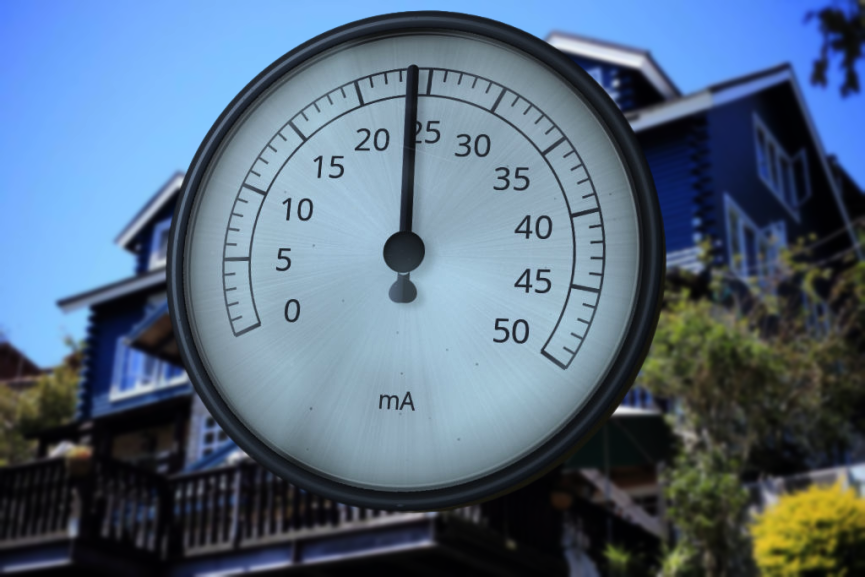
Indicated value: 24 mA
